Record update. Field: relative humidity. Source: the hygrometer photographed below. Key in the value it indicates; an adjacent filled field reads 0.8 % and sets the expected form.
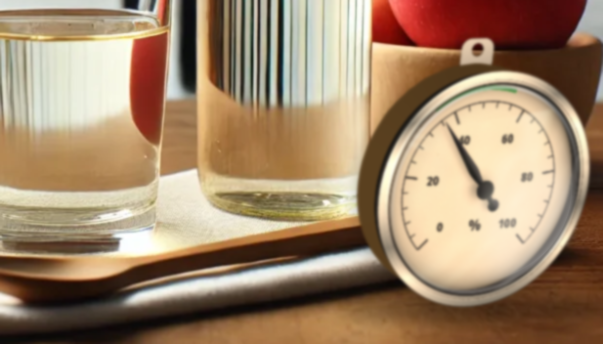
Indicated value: 36 %
